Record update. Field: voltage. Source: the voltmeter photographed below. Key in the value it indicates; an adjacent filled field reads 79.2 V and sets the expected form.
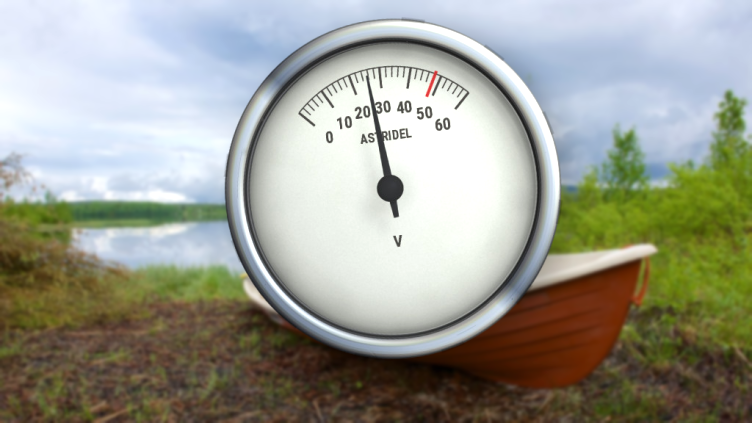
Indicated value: 26 V
